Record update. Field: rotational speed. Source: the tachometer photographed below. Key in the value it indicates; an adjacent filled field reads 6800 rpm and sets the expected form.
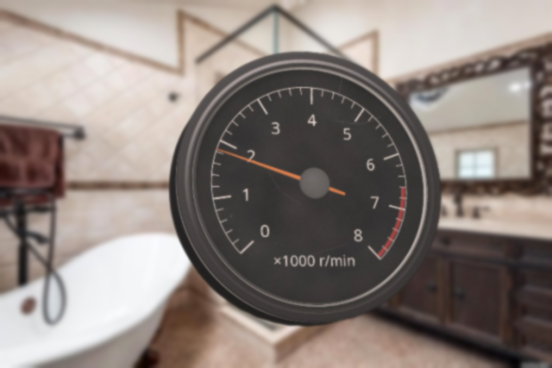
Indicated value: 1800 rpm
